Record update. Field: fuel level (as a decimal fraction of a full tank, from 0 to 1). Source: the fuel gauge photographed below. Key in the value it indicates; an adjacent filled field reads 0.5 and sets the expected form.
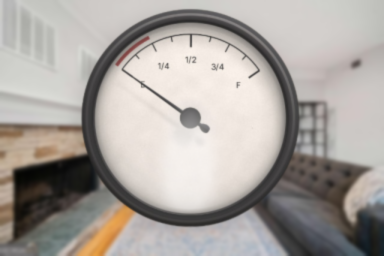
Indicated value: 0
